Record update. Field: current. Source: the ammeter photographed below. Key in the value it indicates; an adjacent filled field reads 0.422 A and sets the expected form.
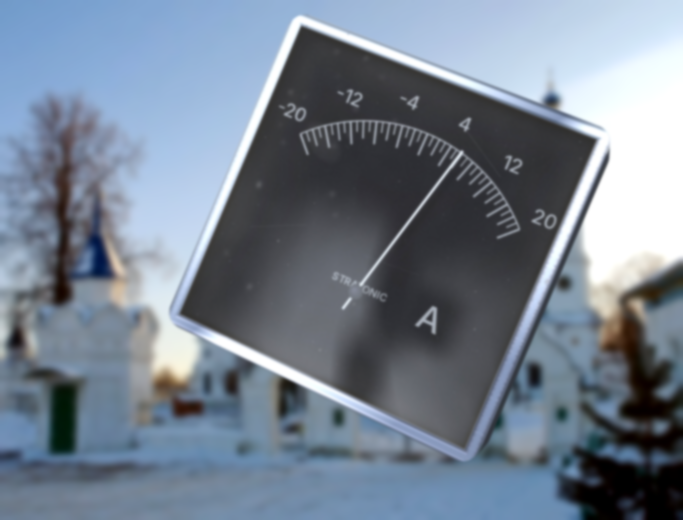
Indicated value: 6 A
